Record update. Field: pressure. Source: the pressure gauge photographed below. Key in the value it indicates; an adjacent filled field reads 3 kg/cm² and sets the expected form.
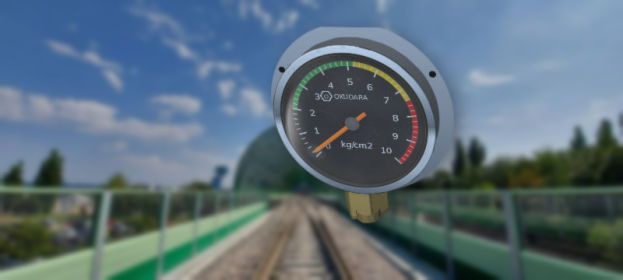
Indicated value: 0.2 kg/cm²
